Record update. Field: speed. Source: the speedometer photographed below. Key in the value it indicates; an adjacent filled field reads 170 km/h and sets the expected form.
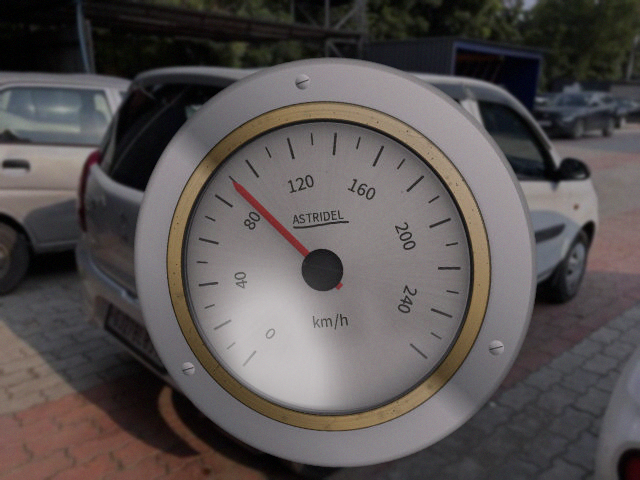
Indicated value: 90 km/h
